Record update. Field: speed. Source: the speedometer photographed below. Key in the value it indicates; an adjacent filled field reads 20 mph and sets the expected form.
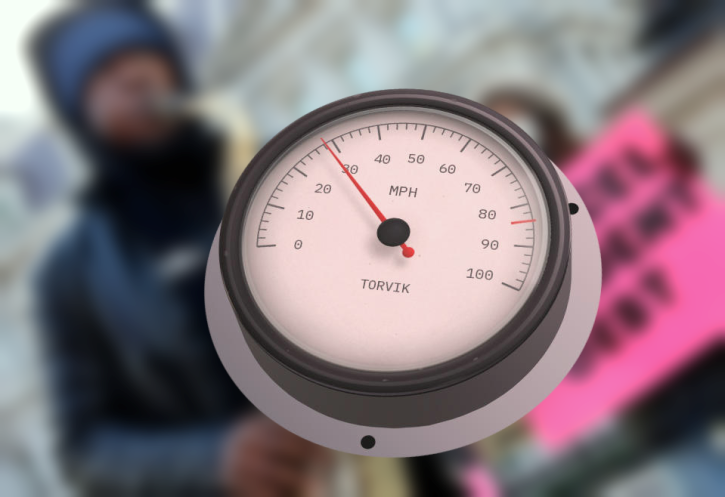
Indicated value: 28 mph
